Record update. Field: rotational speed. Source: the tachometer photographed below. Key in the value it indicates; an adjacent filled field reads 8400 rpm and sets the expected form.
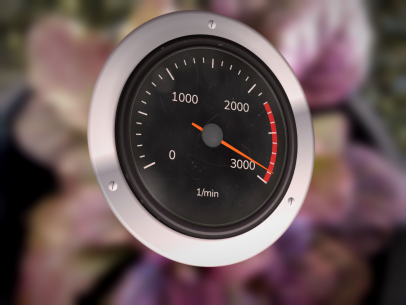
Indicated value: 2900 rpm
